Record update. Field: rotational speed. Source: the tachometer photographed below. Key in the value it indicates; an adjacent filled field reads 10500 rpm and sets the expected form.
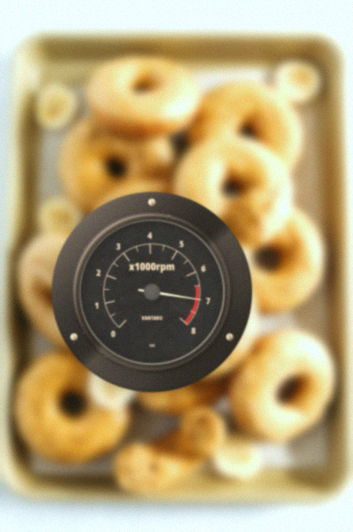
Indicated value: 7000 rpm
